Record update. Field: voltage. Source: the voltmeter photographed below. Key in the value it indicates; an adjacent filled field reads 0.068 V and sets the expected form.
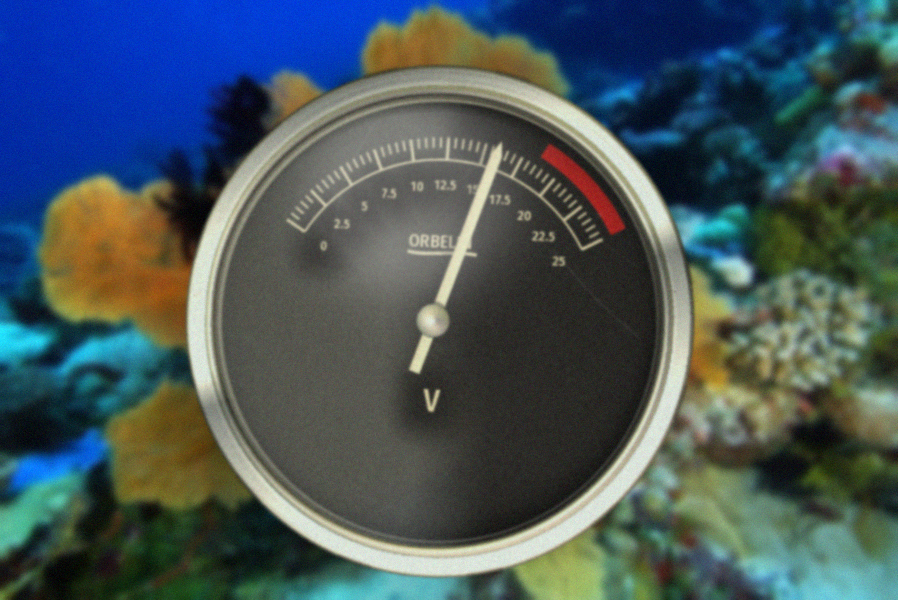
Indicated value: 16 V
